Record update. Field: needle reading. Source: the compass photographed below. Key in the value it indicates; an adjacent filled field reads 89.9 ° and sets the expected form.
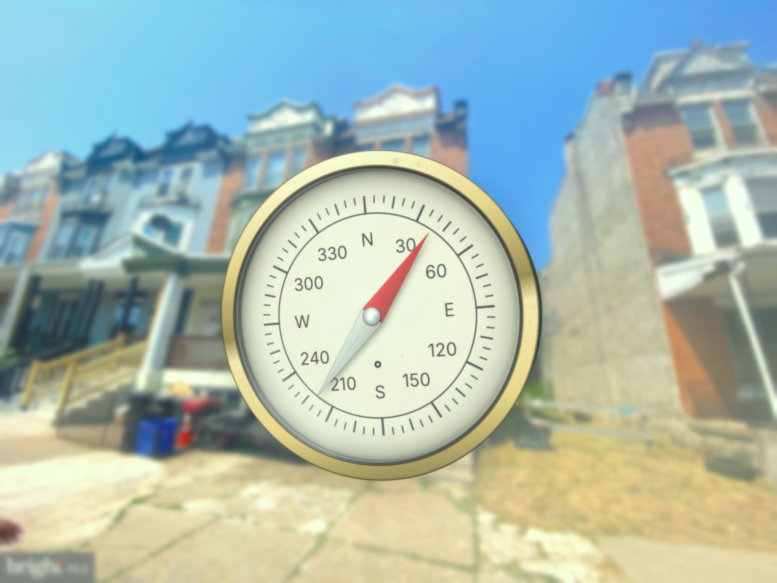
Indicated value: 40 °
